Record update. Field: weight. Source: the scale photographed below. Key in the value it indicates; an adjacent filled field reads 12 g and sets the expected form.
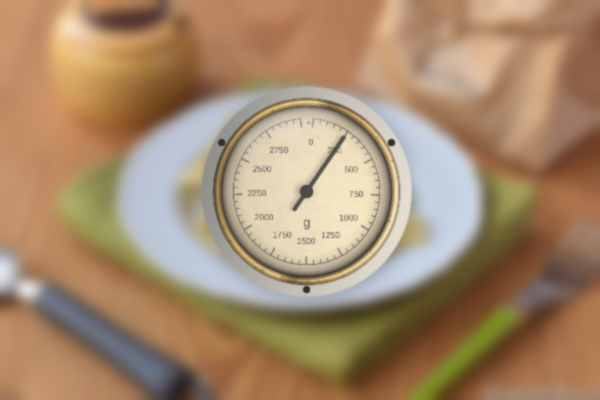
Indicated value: 250 g
